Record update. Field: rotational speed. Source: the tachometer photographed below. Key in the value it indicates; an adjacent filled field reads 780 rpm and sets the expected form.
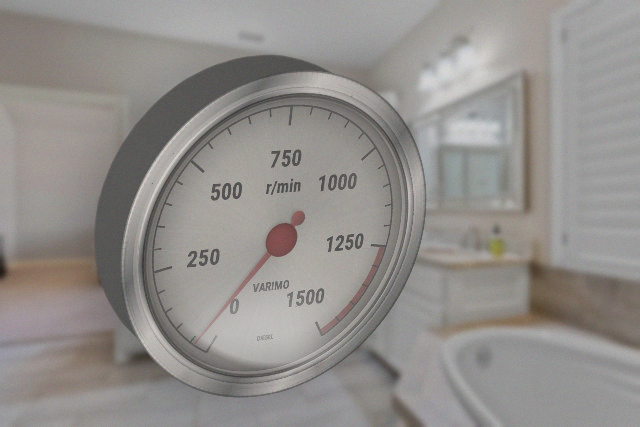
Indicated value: 50 rpm
